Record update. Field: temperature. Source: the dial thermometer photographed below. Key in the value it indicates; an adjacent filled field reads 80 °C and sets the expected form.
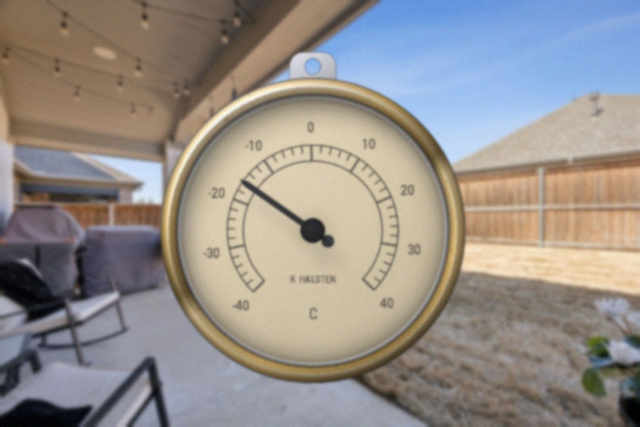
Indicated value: -16 °C
